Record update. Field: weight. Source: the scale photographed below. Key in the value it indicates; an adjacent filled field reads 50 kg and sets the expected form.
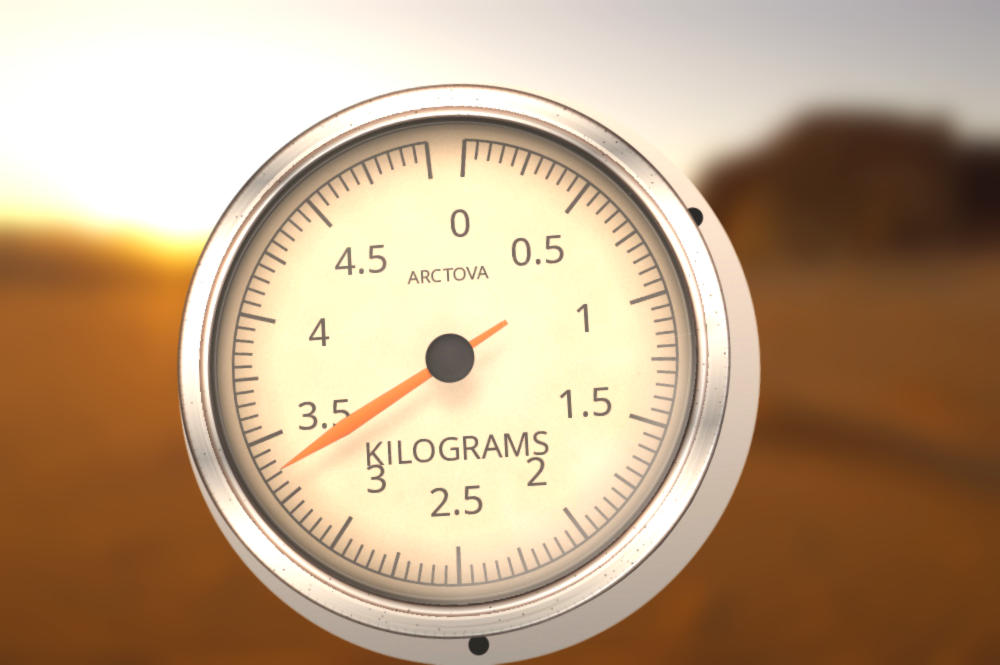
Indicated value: 3.35 kg
